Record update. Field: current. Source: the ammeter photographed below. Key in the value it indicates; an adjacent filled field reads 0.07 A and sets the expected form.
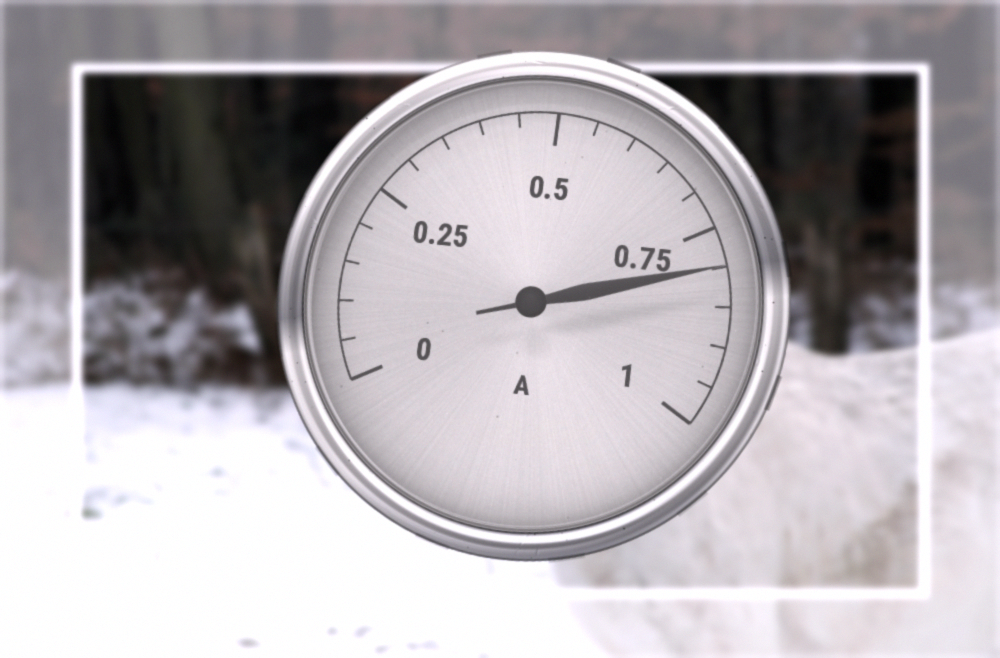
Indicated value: 0.8 A
